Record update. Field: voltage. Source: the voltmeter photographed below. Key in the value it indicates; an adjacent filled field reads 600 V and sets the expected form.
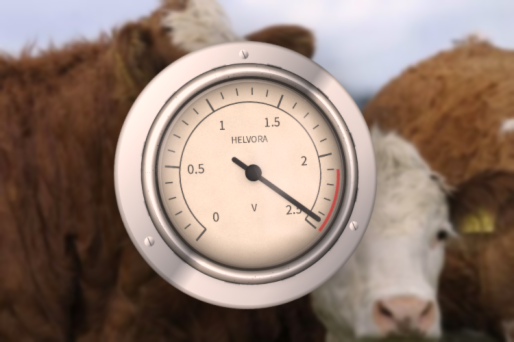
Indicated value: 2.45 V
